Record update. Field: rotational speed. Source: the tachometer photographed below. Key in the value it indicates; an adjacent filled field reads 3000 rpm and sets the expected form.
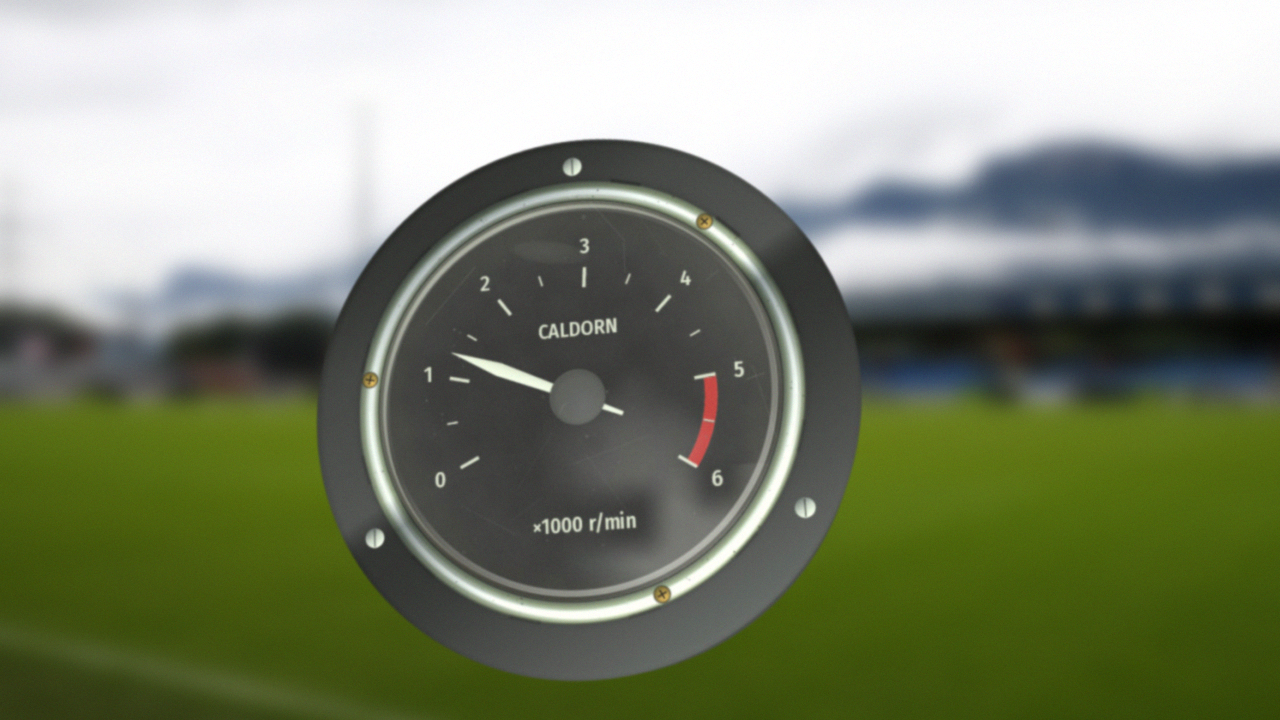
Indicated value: 1250 rpm
